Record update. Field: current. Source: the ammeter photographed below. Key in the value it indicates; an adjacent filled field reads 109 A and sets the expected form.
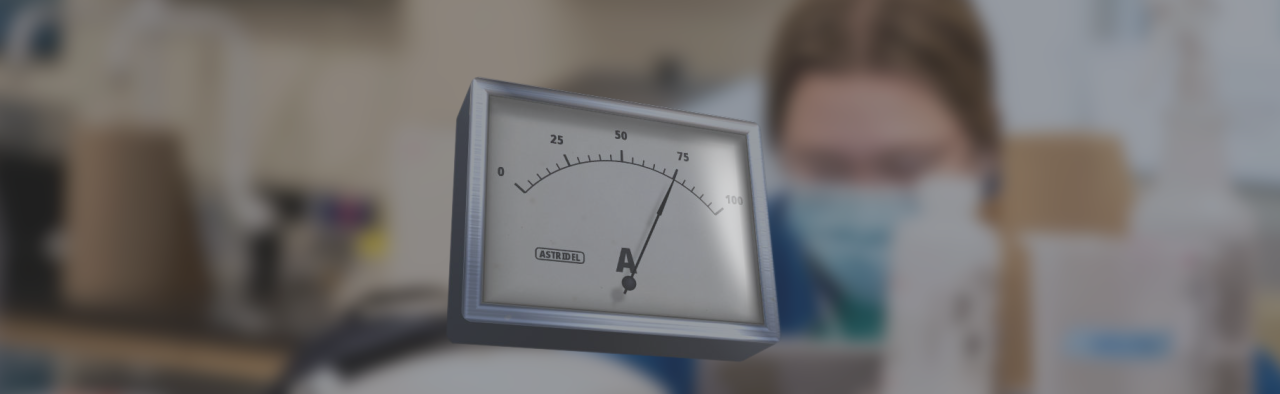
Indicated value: 75 A
